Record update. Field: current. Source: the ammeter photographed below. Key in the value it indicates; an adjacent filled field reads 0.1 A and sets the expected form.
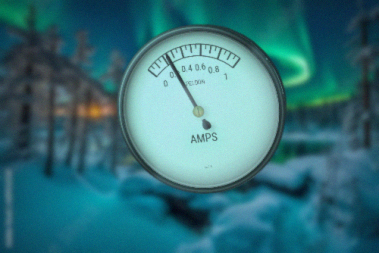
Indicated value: 0.25 A
